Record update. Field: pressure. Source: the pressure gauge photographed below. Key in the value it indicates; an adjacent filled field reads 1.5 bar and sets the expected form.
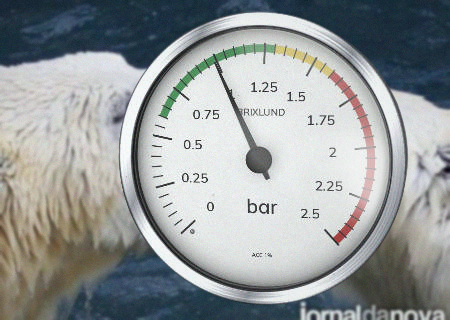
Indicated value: 1 bar
